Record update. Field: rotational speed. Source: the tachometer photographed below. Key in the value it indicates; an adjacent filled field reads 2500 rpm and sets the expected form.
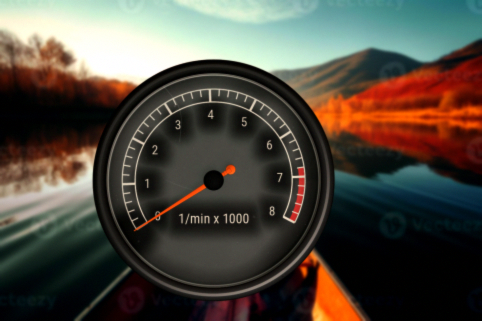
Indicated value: 0 rpm
